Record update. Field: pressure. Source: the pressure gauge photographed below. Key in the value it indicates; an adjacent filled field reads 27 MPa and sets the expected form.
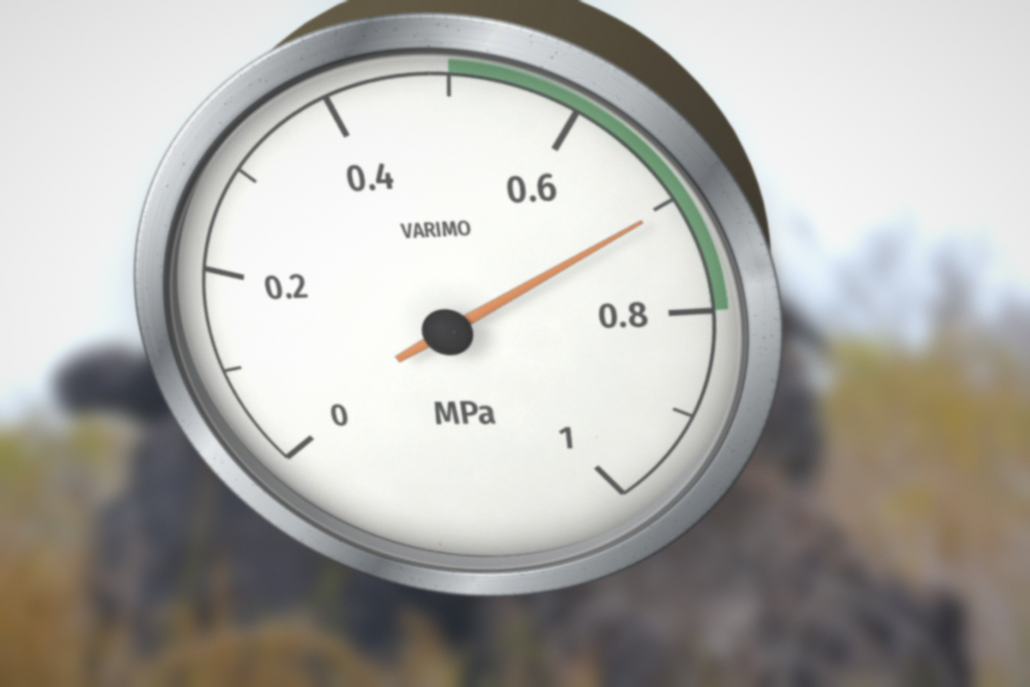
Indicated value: 0.7 MPa
